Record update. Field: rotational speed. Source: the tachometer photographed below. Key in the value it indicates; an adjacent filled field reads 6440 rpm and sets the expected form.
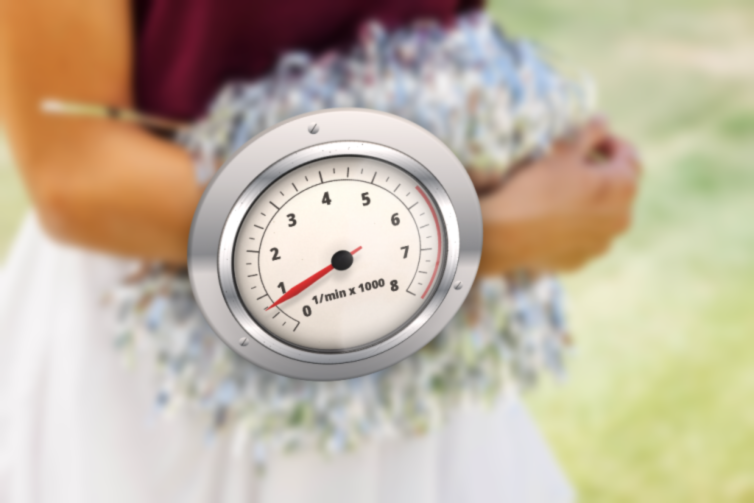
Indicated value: 750 rpm
